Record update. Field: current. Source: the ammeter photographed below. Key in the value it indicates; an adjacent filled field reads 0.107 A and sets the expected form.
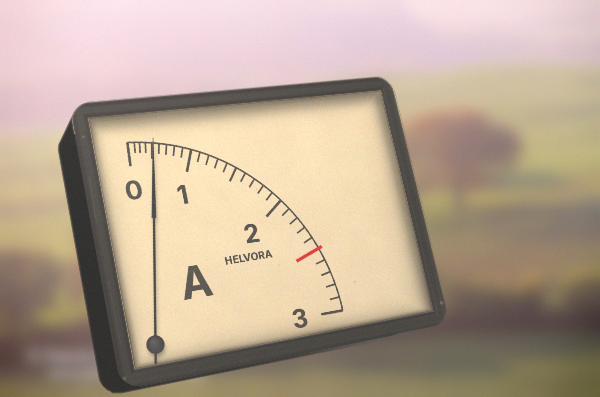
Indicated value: 0.5 A
